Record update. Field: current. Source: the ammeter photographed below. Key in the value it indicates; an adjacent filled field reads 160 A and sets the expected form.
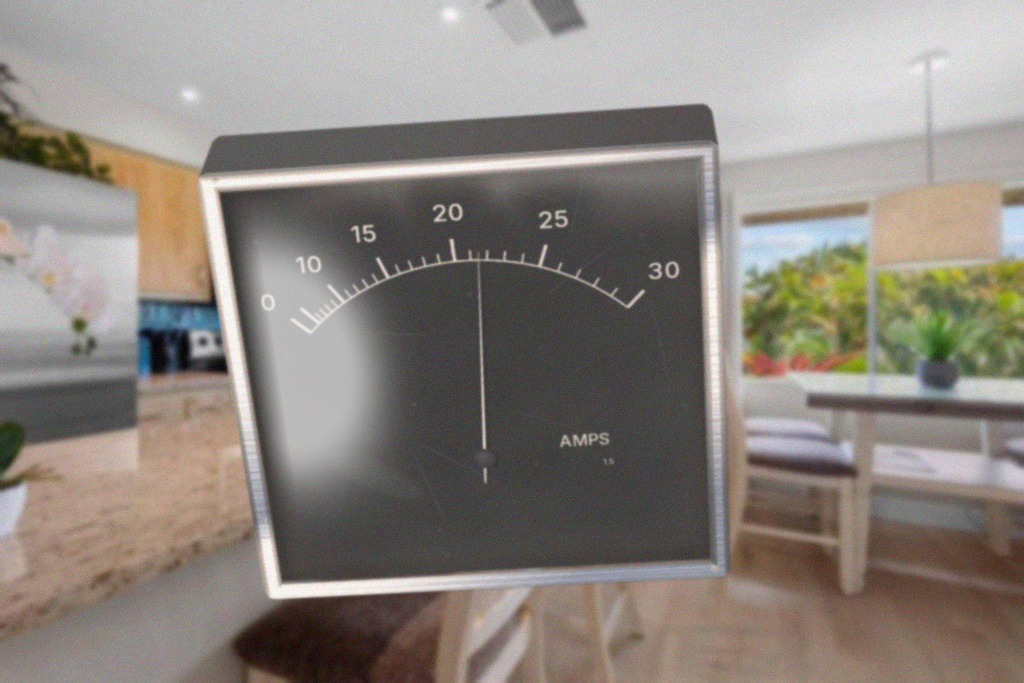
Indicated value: 21.5 A
